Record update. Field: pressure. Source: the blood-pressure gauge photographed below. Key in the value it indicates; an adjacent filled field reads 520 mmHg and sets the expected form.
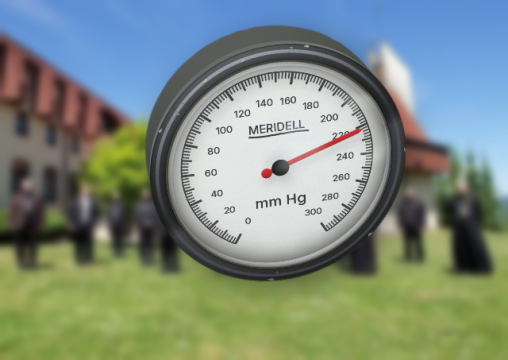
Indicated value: 220 mmHg
